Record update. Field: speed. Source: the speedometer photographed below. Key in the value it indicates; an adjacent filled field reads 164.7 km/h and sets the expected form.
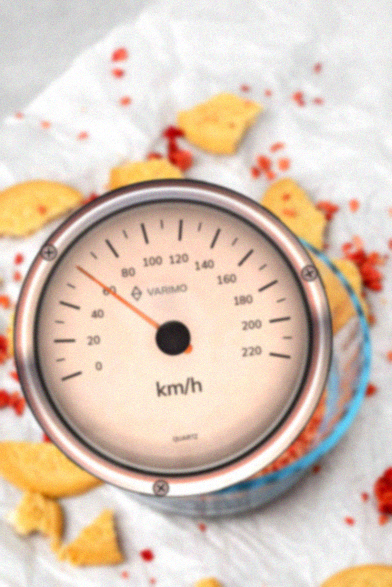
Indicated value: 60 km/h
